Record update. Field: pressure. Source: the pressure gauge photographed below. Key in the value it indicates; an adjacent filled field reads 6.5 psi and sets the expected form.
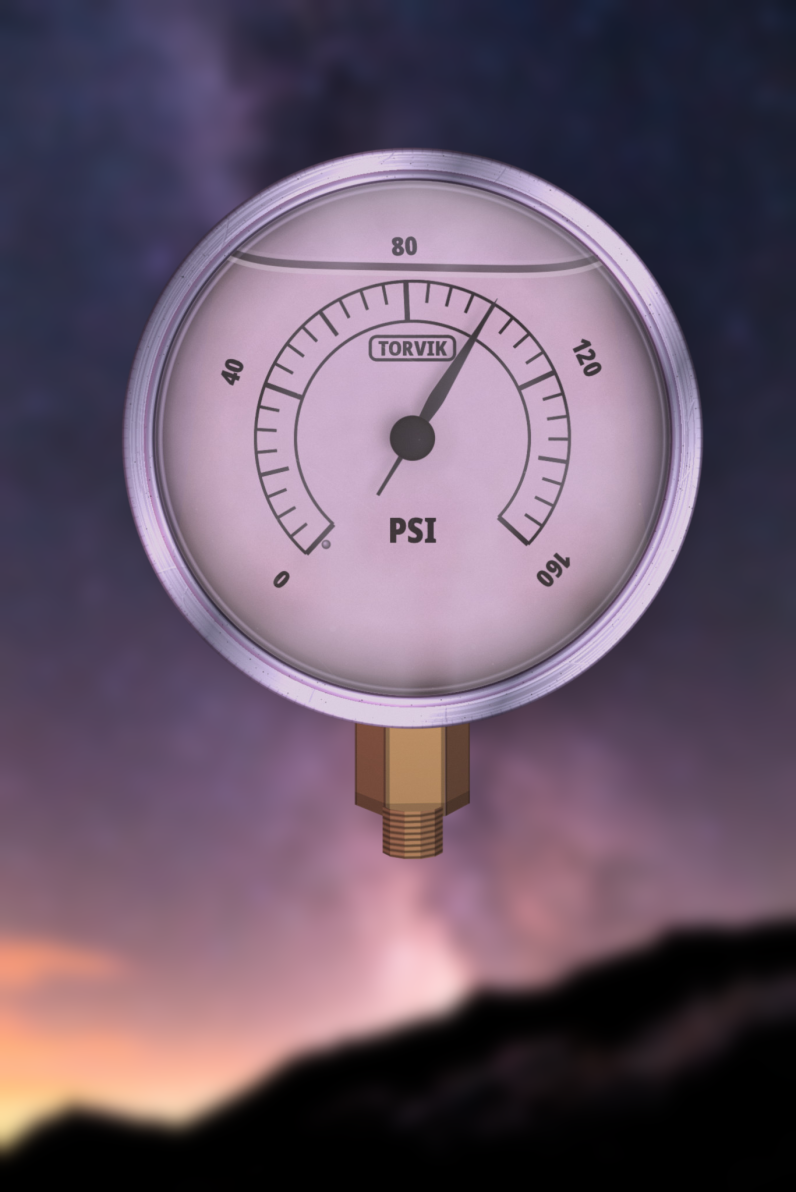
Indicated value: 100 psi
